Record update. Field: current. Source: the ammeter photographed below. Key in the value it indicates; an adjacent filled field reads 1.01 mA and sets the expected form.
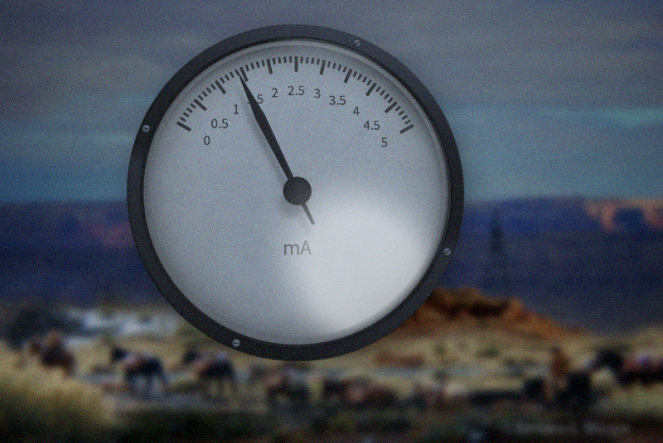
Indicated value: 1.4 mA
